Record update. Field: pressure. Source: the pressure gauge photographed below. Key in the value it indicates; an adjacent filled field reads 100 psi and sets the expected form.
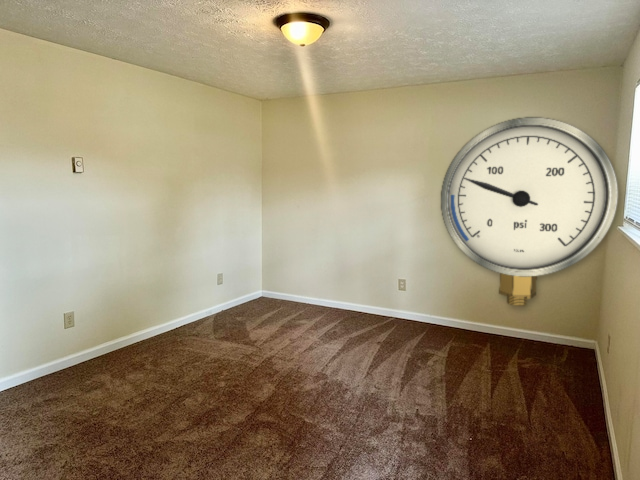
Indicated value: 70 psi
